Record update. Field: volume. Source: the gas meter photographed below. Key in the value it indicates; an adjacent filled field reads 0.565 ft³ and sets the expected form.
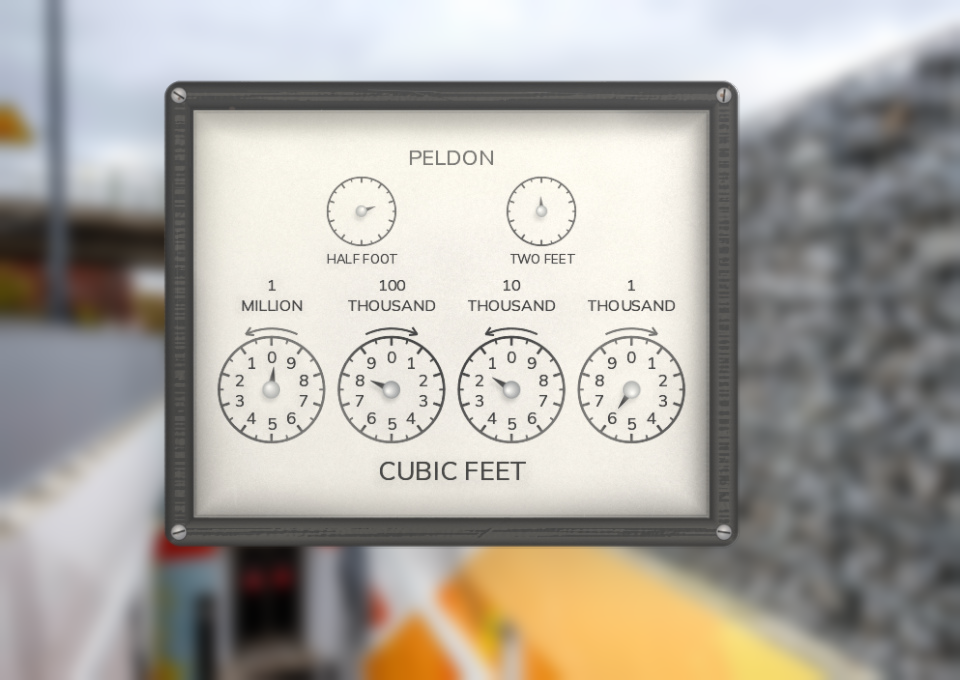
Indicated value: 981600 ft³
